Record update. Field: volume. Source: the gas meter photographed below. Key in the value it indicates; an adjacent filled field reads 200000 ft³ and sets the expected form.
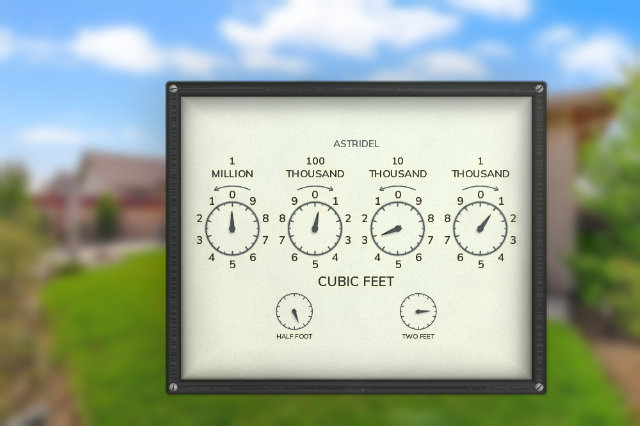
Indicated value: 3100 ft³
